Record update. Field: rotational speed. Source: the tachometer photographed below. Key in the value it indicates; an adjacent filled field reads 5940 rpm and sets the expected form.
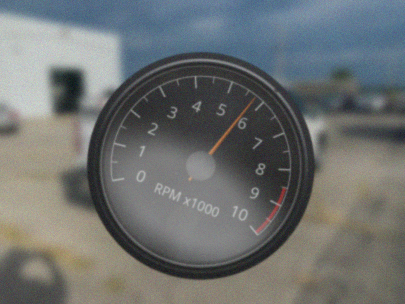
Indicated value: 5750 rpm
